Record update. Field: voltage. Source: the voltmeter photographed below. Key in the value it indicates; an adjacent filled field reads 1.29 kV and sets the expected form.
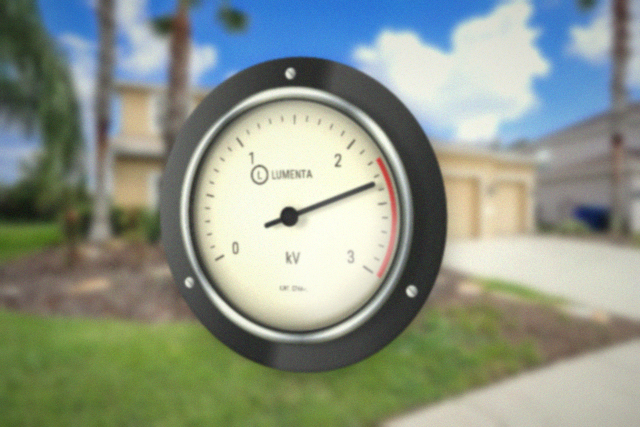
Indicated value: 2.35 kV
